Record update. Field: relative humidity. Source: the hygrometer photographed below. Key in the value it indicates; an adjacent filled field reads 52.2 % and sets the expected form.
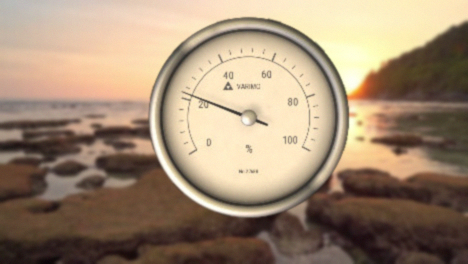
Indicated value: 22 %
